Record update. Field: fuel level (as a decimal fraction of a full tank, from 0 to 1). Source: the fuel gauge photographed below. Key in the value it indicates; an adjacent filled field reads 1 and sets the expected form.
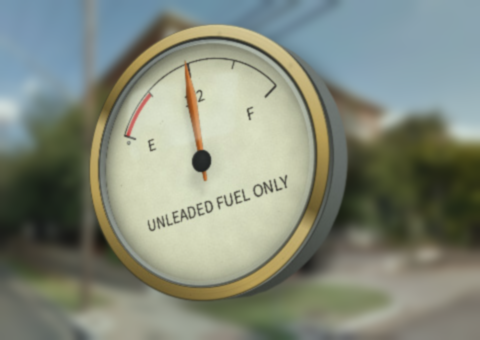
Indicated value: 0.5
